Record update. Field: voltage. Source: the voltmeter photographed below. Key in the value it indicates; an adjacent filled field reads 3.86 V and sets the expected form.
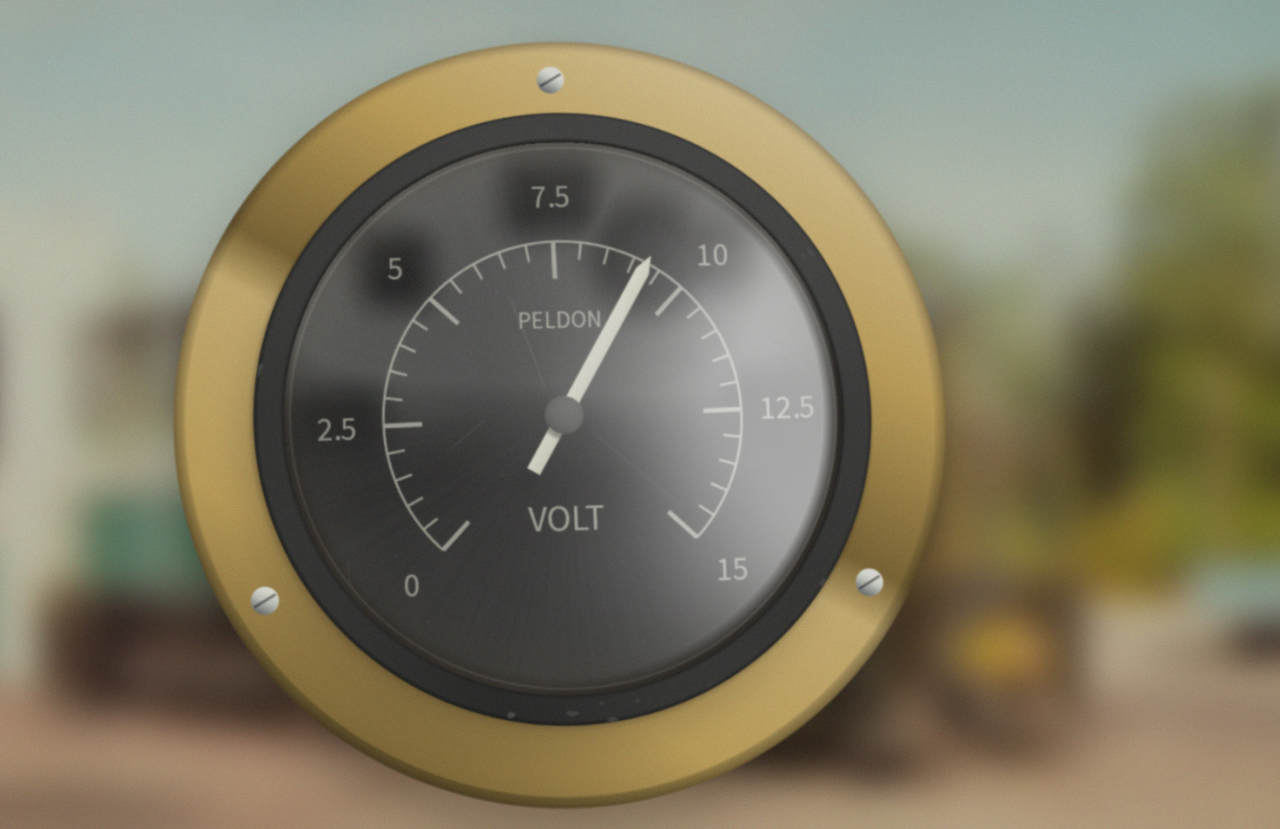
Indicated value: 9.25 V
